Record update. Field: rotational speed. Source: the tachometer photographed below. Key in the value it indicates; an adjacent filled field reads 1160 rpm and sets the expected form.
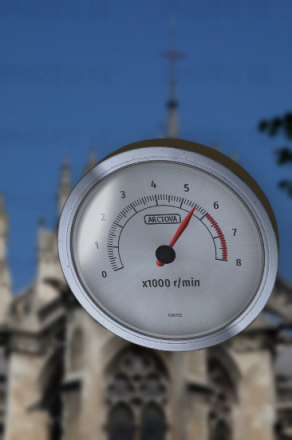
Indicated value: 5500 rpm
